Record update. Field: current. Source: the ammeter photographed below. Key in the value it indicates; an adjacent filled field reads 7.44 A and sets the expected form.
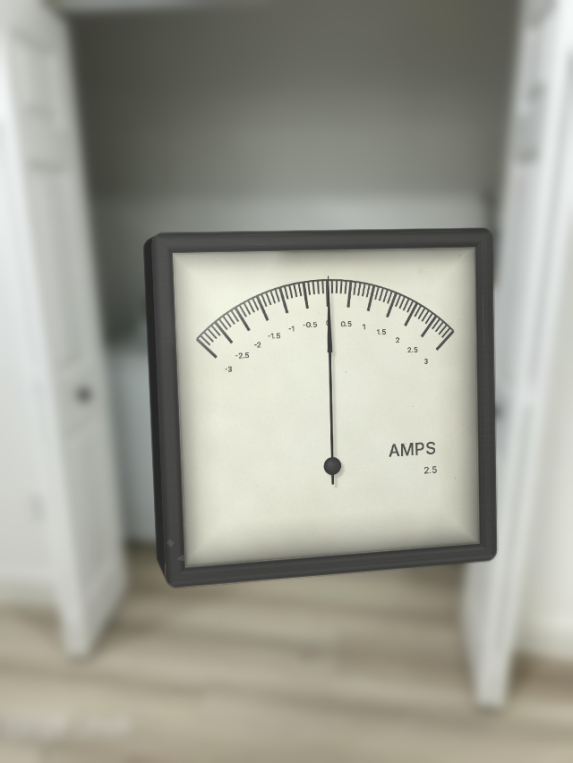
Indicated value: 0 A
